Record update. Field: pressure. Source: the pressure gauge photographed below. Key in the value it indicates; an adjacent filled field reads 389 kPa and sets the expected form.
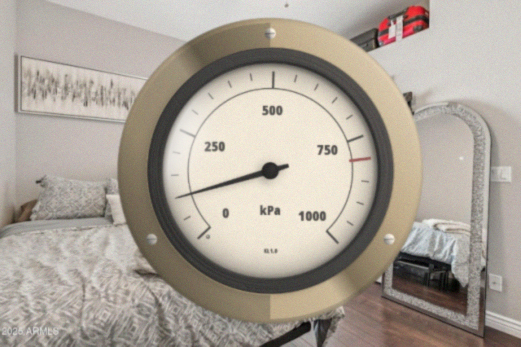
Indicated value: 100 kPa
